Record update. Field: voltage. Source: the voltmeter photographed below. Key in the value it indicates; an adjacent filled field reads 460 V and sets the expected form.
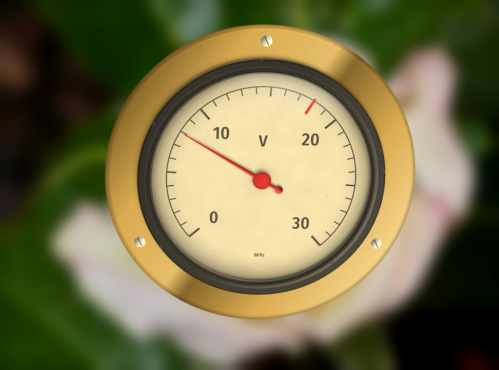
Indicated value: 8 V
